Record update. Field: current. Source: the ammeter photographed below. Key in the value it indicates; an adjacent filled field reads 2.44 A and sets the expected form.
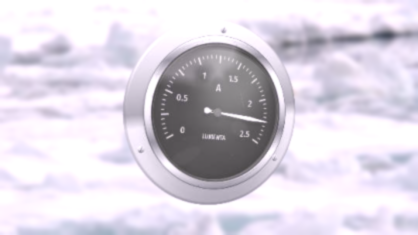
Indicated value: 2.25 A
